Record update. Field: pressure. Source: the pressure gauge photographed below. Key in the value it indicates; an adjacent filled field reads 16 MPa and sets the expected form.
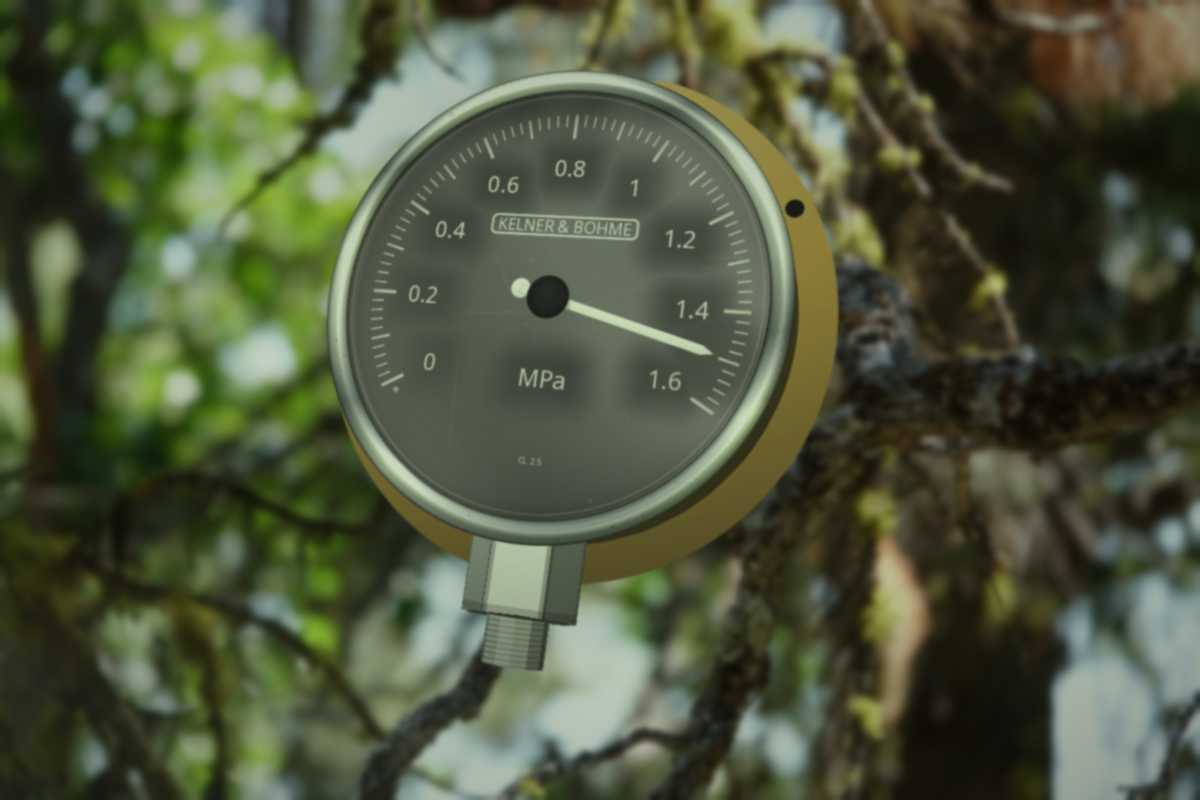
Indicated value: 1.5 MPa
